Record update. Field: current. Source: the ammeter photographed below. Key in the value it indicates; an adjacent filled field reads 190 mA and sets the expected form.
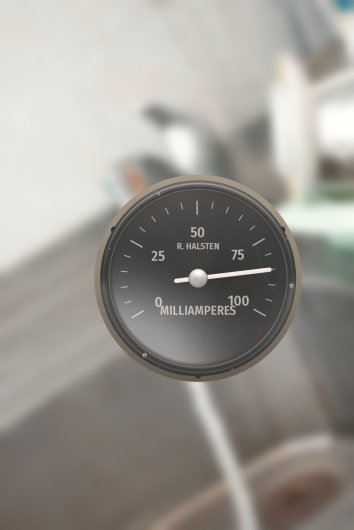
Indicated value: 85 mA
